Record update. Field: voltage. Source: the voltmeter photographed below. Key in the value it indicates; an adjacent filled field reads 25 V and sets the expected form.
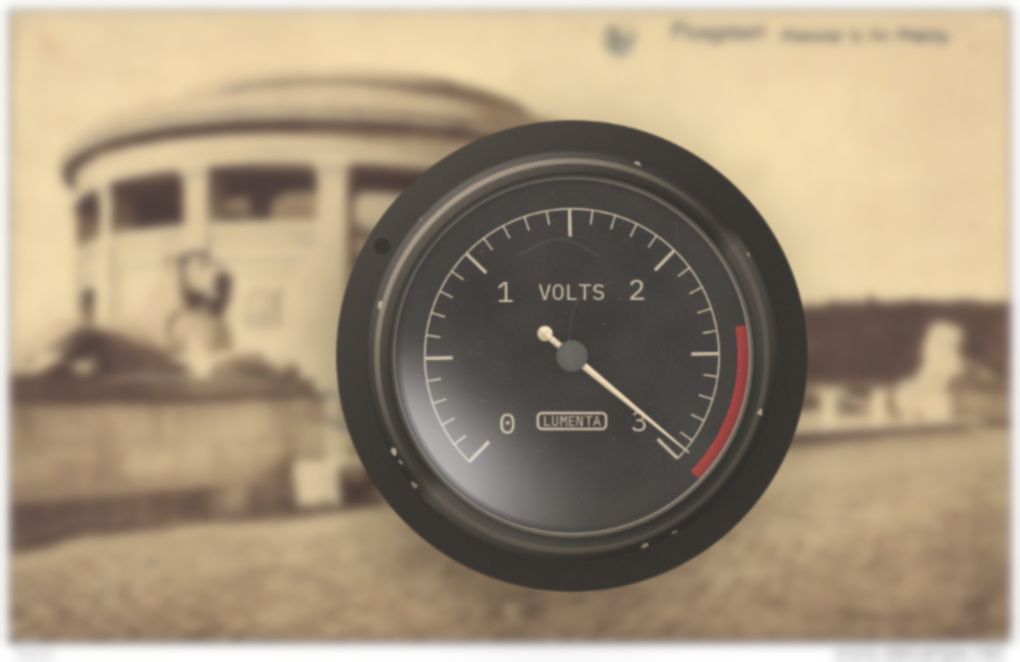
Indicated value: 2.95 V
